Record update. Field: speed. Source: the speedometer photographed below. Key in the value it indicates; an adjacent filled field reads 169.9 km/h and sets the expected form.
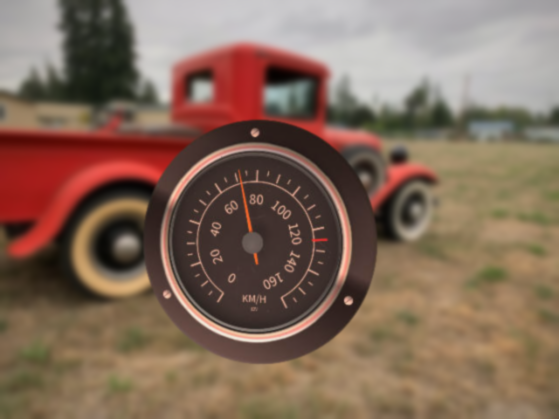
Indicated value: 72.5 km/h
